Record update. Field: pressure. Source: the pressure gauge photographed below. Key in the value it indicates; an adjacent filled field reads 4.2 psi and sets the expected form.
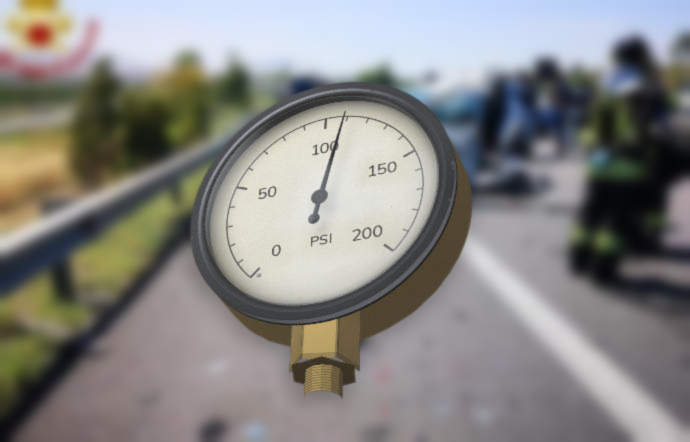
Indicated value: 110 psi
